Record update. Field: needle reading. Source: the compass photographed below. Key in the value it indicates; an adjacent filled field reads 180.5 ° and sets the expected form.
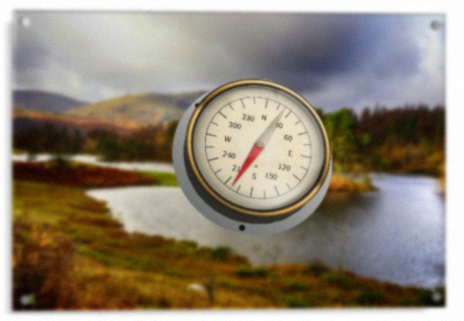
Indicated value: 202.5 °
